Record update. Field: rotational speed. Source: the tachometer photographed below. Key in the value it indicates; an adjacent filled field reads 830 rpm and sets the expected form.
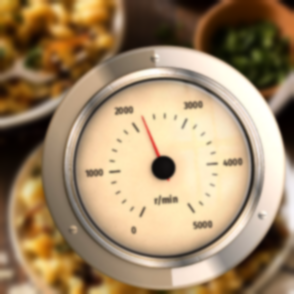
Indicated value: 2200 rpm
